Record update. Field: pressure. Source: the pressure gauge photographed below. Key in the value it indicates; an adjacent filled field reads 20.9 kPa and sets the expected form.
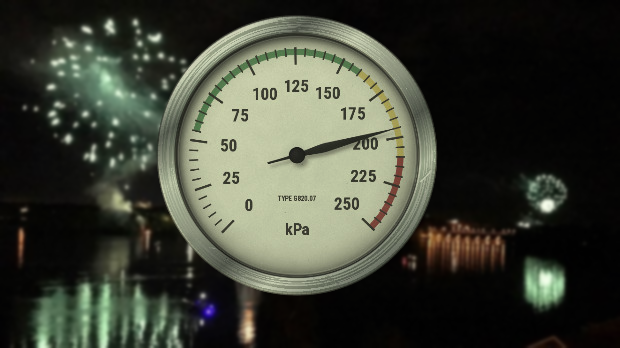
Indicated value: 195 kPa
